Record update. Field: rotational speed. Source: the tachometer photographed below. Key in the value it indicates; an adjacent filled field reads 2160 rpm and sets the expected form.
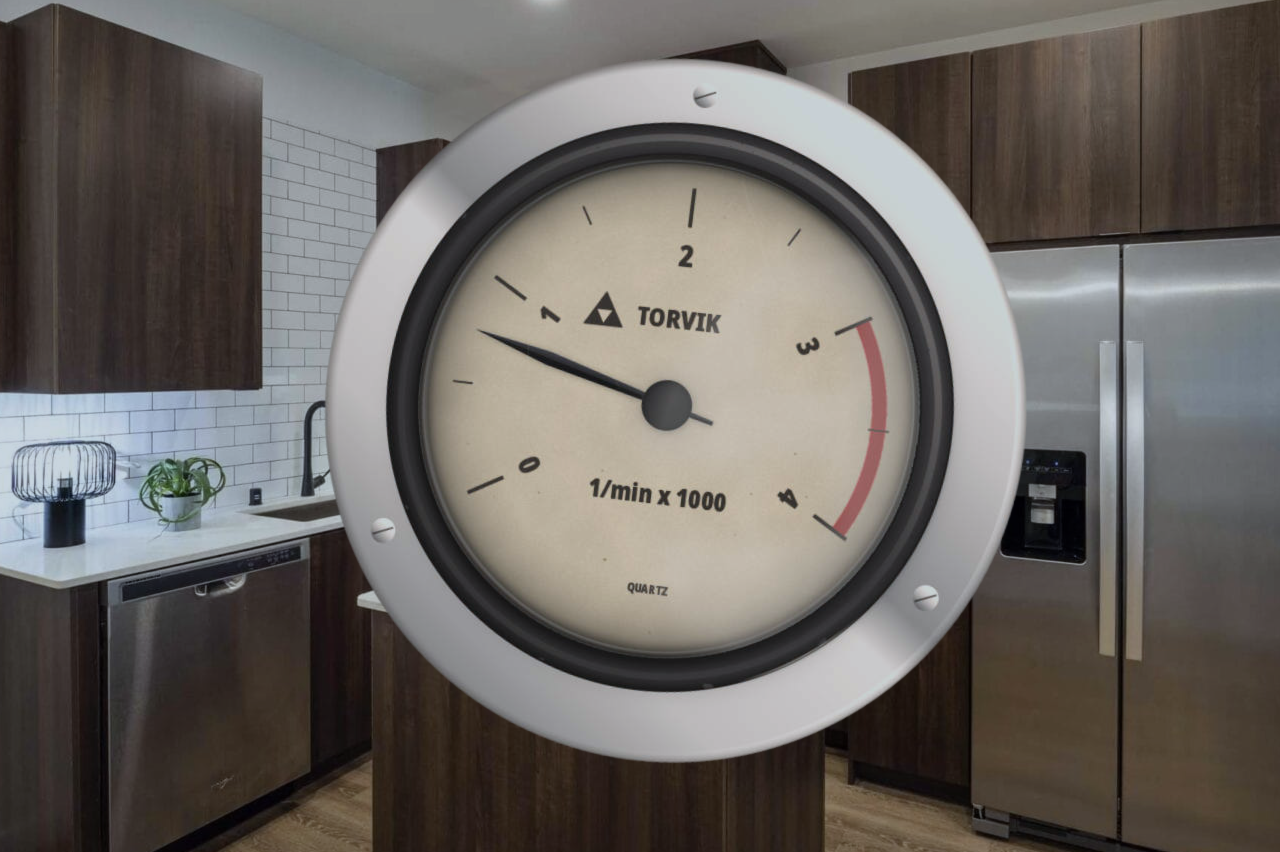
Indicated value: 750 rpm
